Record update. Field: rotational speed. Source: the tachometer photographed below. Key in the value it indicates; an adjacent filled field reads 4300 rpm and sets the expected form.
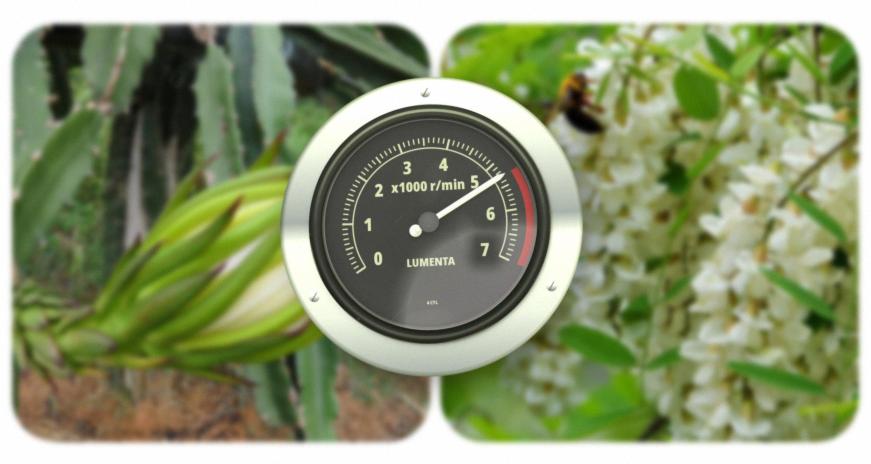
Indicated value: 5300 rpm
